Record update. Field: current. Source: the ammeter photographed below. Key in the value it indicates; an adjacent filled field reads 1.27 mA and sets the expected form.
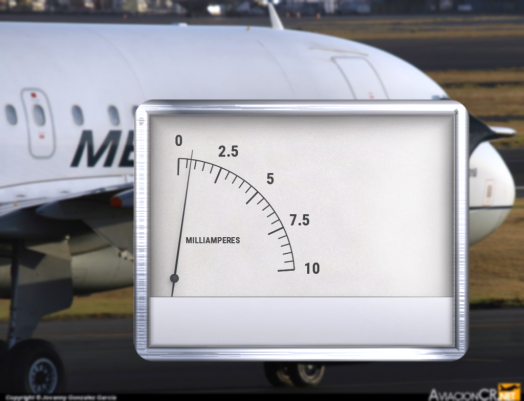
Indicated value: 0.75 mA
